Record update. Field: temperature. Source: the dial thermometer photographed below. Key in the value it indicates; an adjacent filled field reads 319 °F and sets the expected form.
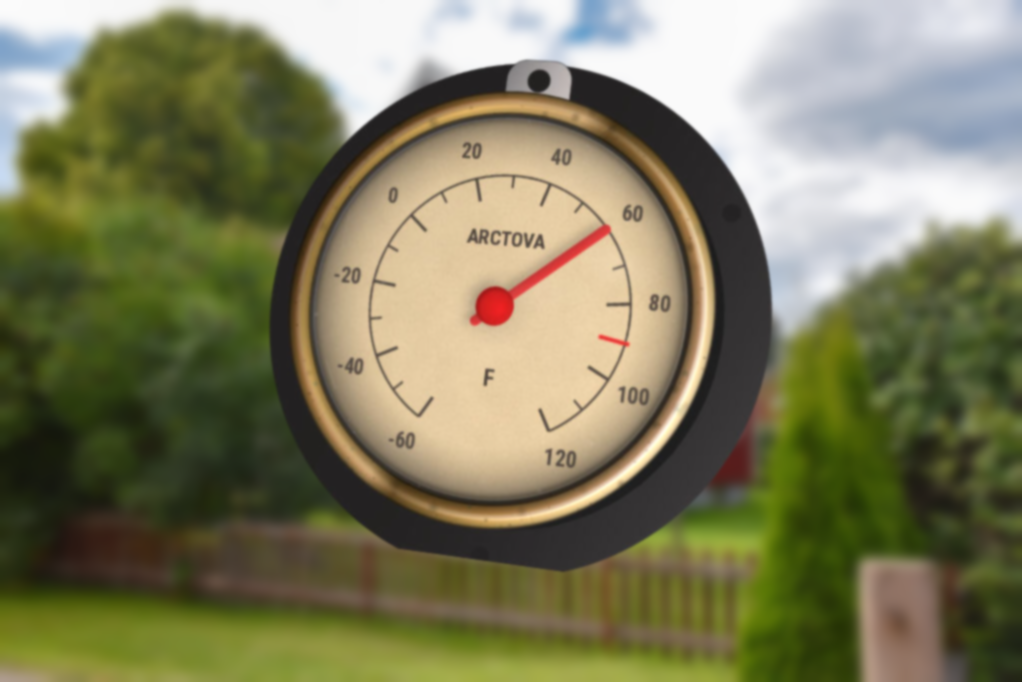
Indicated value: 60 °F
